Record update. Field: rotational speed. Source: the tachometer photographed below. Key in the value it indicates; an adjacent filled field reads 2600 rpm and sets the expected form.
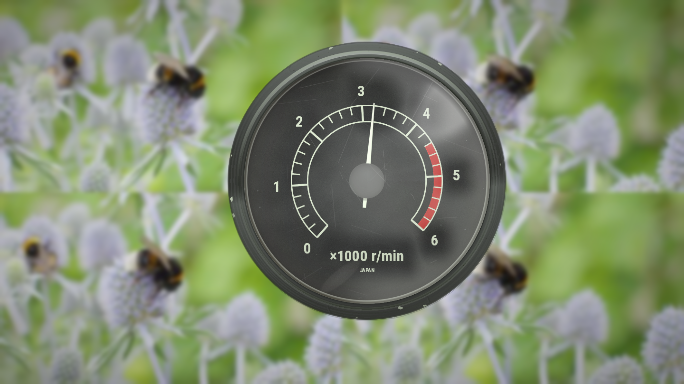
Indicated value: 3200 rpm
